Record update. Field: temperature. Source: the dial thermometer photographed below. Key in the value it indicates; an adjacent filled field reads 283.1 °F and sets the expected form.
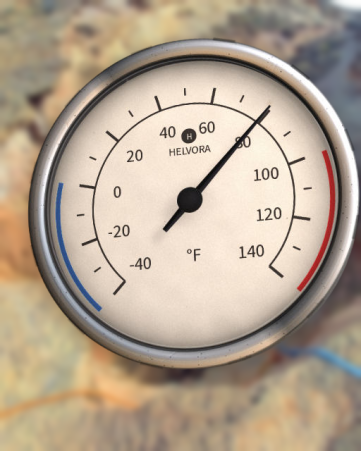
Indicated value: 80 °F
